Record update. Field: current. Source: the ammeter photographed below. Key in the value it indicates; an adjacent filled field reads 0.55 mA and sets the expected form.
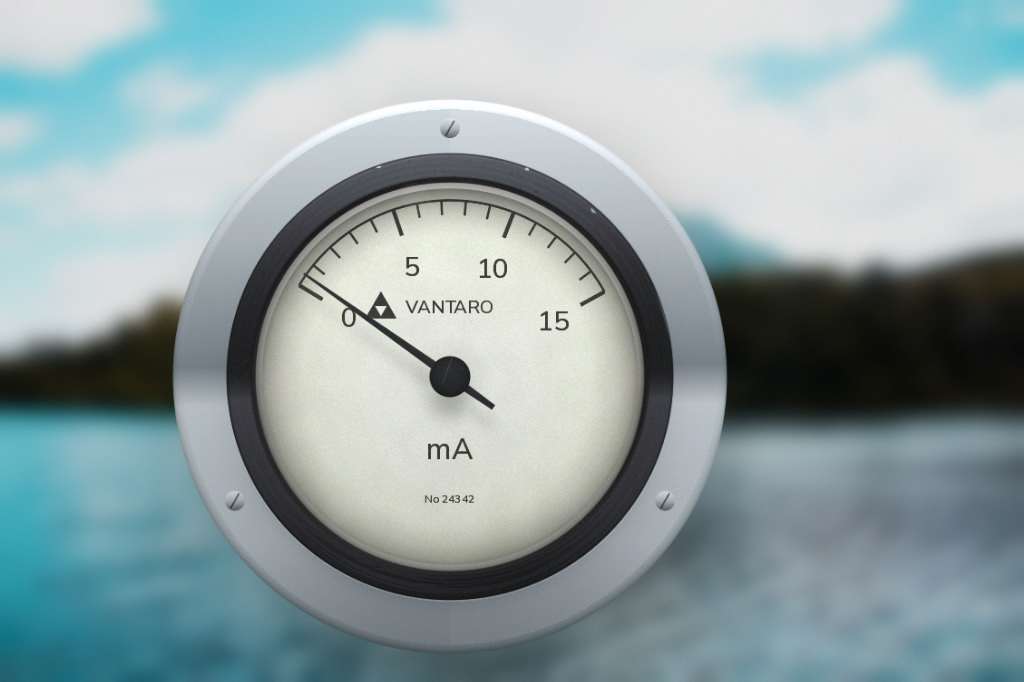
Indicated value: 0.5 mA
